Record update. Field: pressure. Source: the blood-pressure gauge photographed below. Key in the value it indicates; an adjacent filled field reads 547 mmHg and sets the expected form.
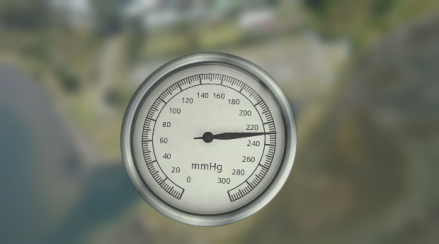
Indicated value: 230 mmHg
